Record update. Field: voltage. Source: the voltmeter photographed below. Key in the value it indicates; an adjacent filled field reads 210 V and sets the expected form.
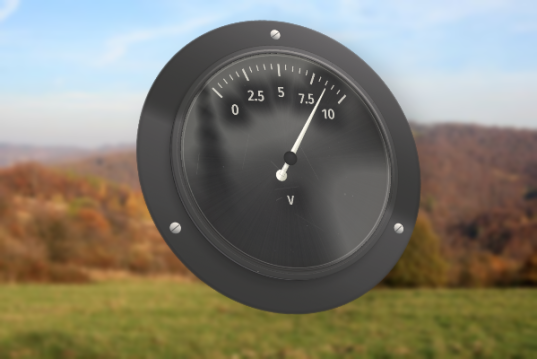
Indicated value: 8.5 V
